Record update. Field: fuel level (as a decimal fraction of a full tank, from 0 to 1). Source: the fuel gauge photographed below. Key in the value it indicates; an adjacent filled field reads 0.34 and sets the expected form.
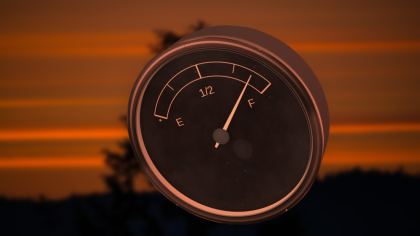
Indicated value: 0.875
